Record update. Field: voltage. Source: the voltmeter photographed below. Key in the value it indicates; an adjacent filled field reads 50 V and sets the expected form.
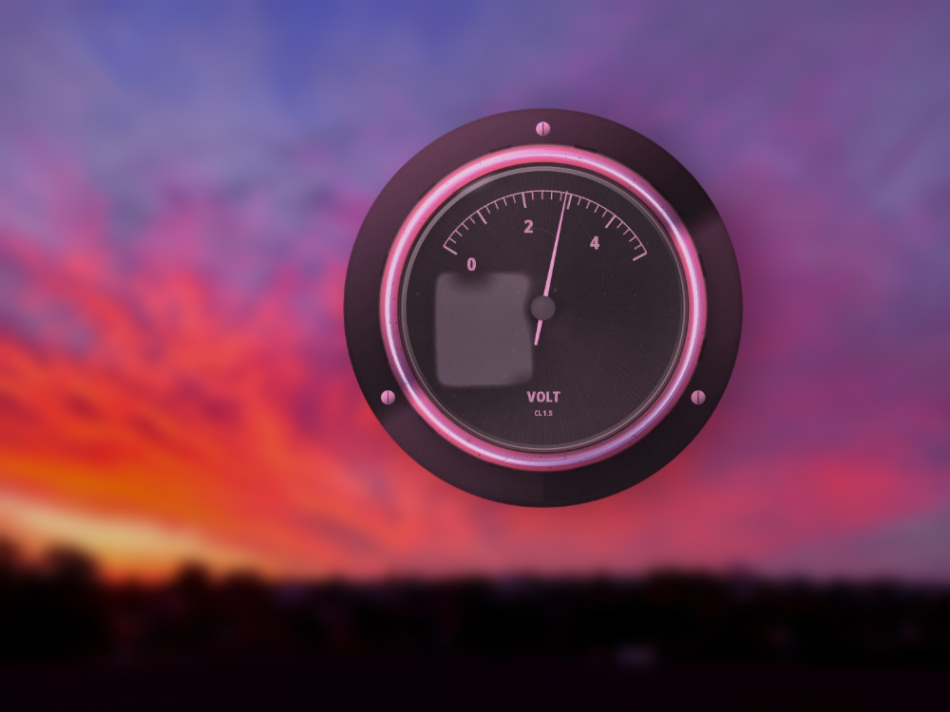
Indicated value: 2.9 V
